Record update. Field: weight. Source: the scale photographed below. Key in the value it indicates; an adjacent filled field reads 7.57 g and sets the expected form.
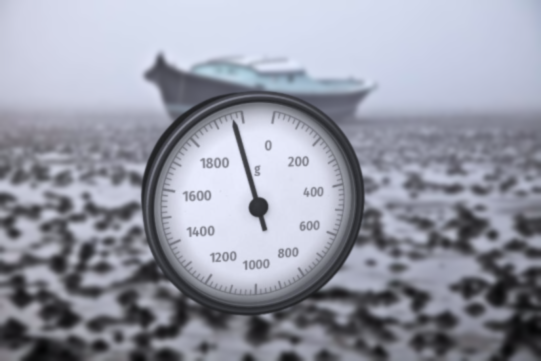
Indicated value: 1960 g
